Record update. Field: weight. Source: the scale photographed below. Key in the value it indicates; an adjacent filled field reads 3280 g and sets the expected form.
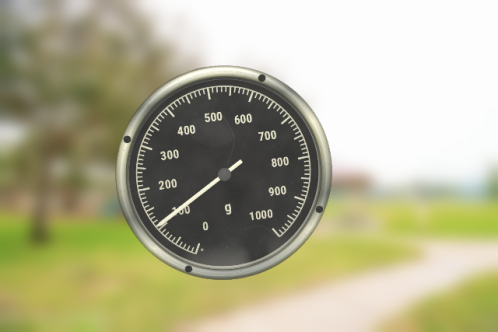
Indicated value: 110 g
